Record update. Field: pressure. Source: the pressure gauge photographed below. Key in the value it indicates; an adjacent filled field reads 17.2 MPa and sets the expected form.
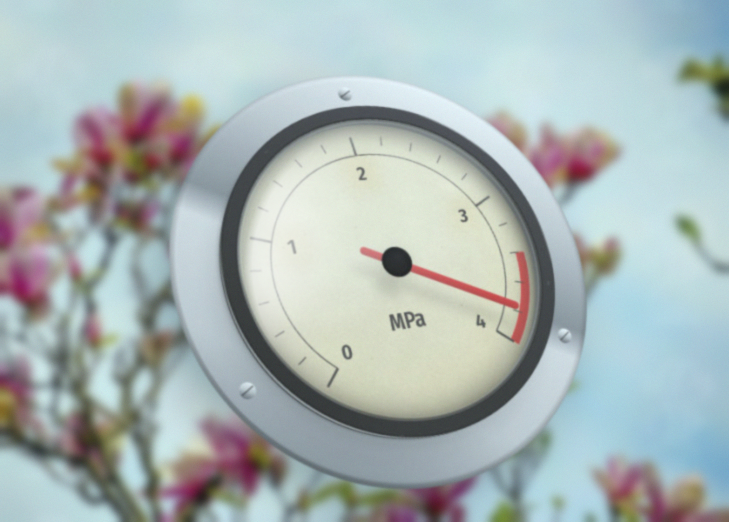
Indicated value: 3.8 MPa
